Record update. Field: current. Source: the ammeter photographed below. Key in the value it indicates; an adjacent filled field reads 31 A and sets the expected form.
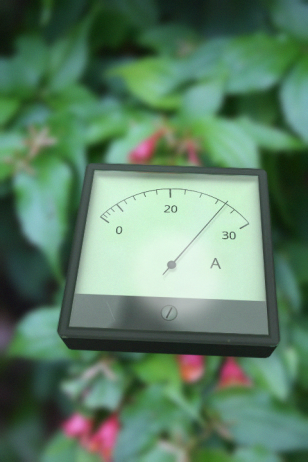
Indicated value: 27 A
